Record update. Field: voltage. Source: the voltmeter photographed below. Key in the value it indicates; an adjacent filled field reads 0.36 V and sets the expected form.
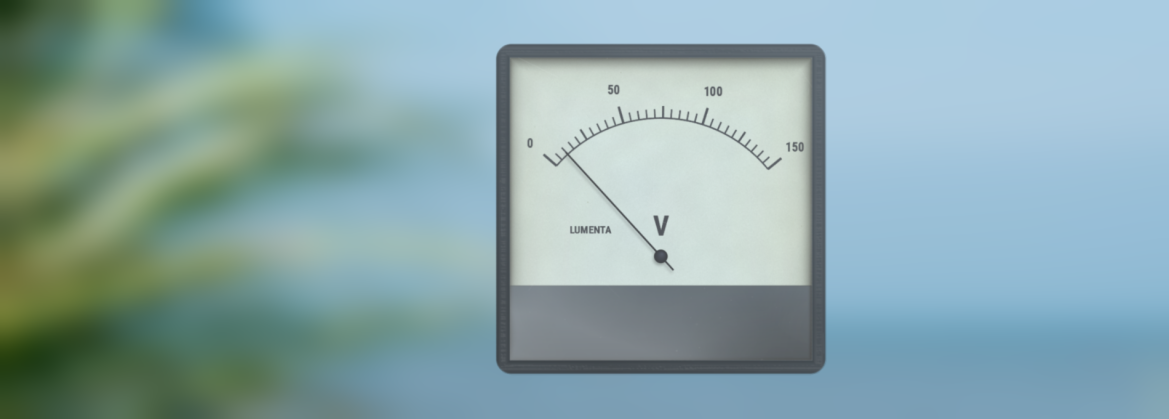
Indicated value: 10 V
